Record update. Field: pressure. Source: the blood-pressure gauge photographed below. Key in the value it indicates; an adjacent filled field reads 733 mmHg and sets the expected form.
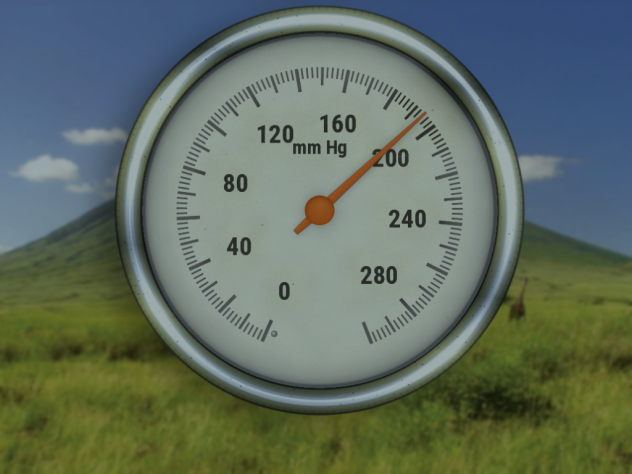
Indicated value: 194 mmHg
